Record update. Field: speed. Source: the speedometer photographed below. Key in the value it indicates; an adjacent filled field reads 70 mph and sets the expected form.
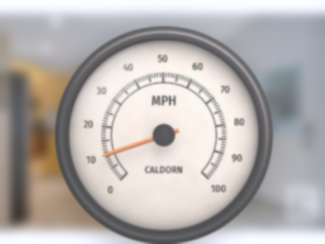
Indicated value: 10 mph
